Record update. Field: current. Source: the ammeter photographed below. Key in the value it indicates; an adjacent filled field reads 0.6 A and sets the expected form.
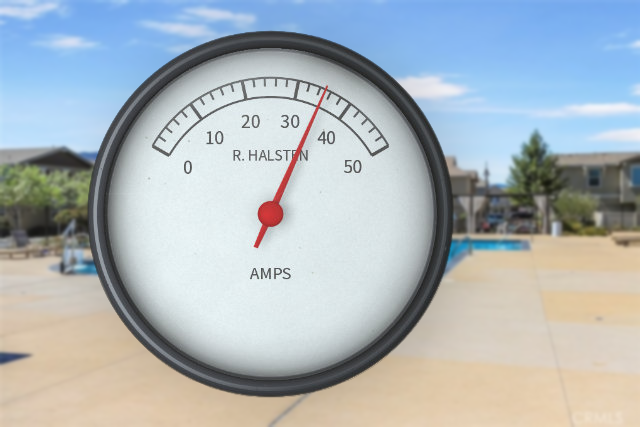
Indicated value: 35 A
